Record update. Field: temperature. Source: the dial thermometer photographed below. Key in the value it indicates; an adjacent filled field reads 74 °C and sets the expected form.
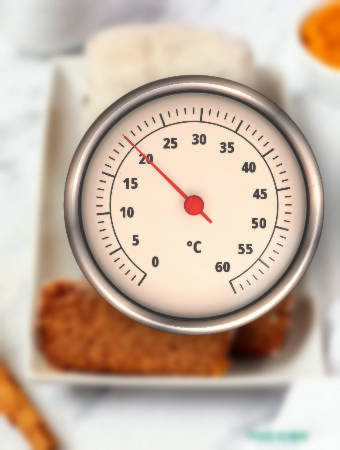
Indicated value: 20 °C
